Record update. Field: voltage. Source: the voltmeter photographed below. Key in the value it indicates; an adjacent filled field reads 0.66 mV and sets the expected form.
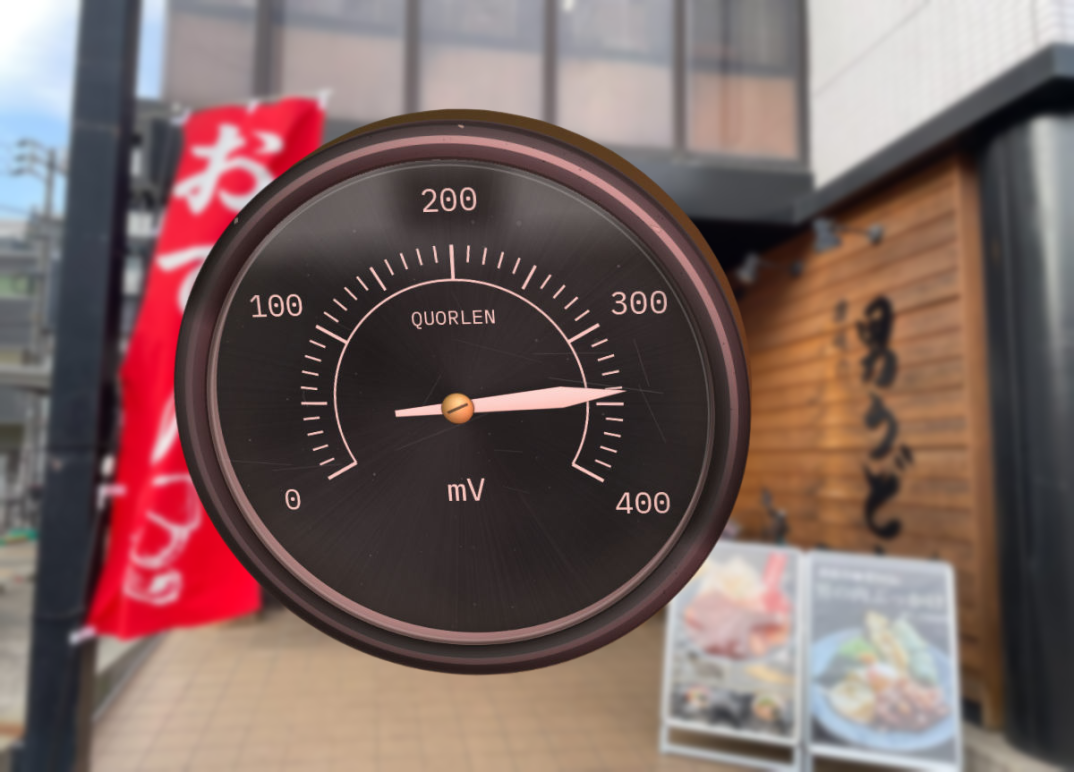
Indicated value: 340 mV
